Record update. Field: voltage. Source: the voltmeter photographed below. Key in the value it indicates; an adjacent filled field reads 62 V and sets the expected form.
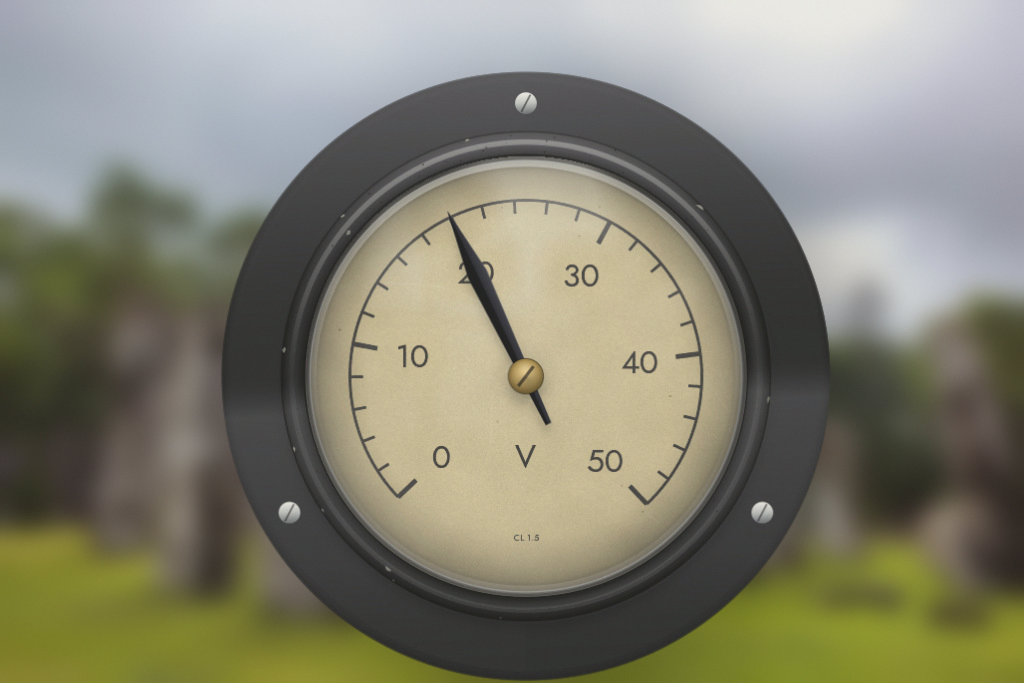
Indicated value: 20 V
